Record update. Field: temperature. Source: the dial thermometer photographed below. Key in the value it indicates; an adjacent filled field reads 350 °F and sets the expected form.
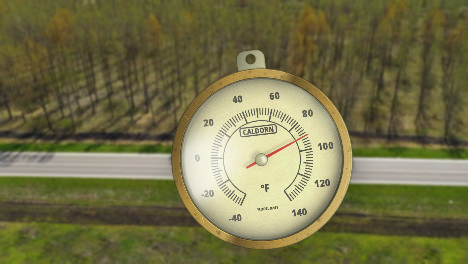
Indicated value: 90 °F
